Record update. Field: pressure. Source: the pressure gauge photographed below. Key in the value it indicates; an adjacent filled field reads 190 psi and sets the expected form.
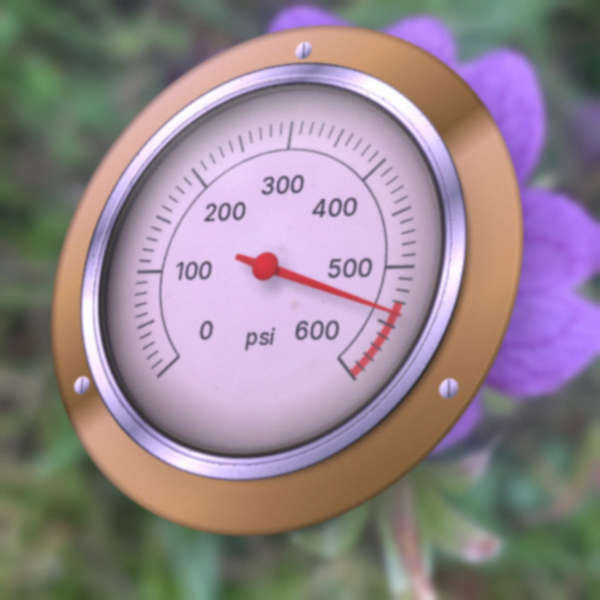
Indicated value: 540 psi
